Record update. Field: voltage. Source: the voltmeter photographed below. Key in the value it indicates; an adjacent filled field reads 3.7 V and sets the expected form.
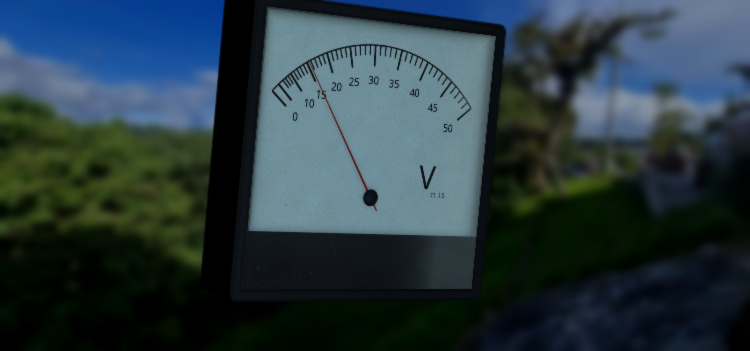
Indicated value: 15 V
